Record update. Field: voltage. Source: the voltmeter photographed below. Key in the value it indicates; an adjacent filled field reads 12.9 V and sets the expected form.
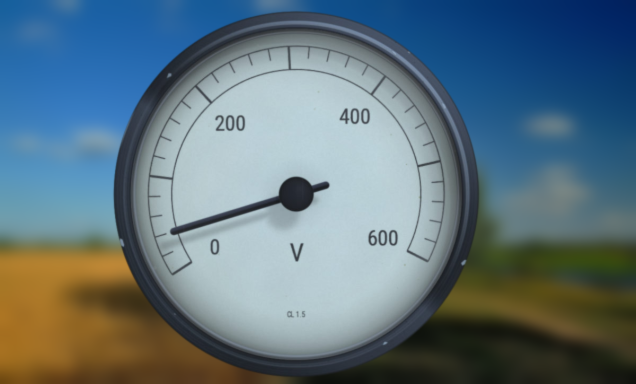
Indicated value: 40 V
